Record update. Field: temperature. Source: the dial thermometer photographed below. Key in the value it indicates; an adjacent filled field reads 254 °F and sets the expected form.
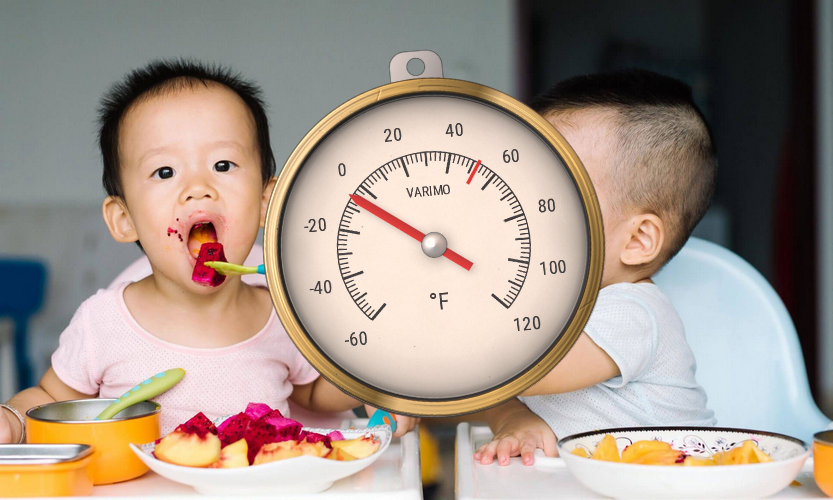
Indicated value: -6 °F
